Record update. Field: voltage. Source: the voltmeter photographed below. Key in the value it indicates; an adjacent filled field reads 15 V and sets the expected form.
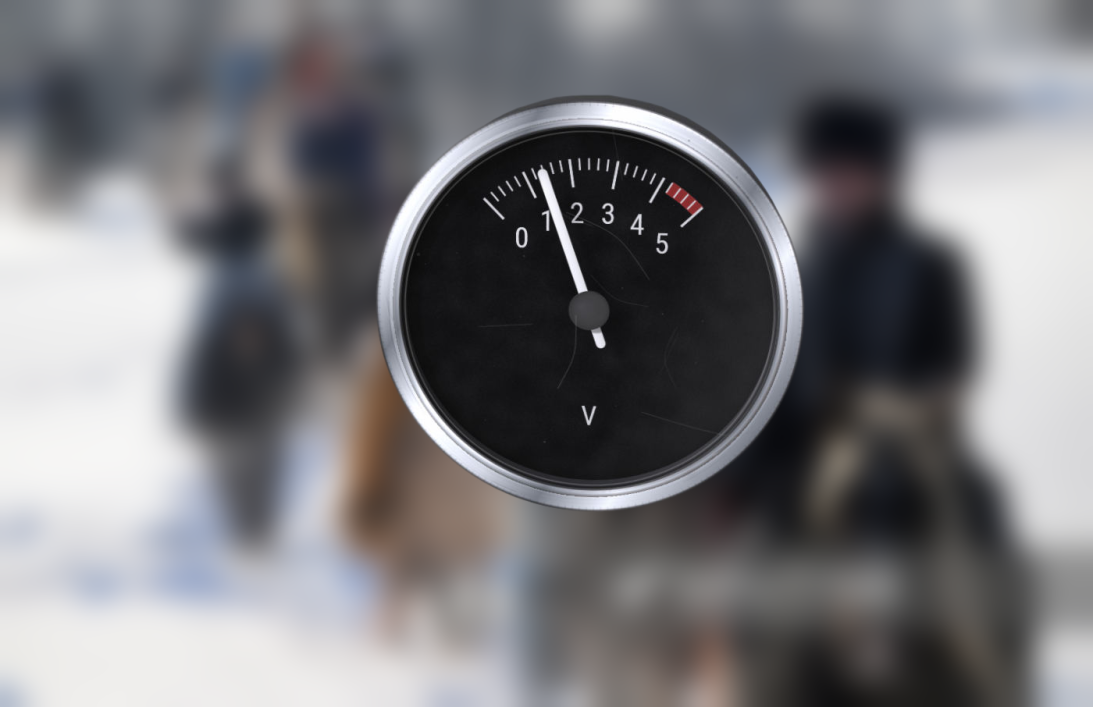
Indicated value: 1.4 V
